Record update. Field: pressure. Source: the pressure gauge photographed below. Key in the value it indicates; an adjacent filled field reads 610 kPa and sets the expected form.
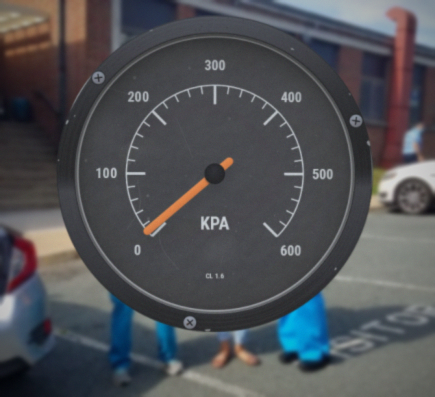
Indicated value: 10 kPa
